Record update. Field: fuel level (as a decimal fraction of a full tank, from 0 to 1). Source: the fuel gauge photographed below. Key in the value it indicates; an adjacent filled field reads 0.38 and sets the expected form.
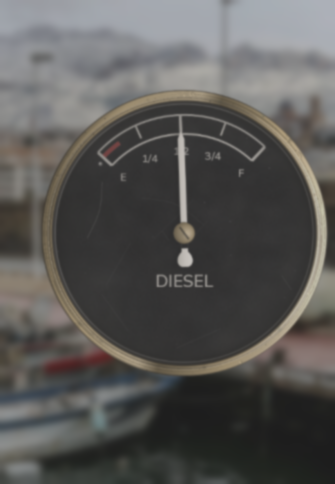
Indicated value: 0.5
